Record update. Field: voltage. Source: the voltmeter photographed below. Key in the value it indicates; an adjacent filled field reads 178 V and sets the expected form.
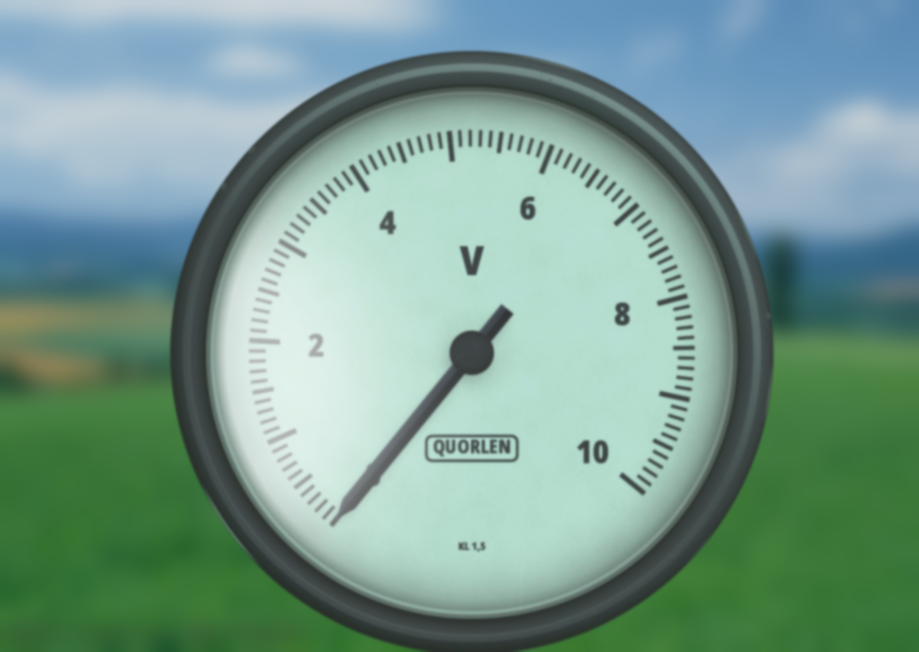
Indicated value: 0 V
